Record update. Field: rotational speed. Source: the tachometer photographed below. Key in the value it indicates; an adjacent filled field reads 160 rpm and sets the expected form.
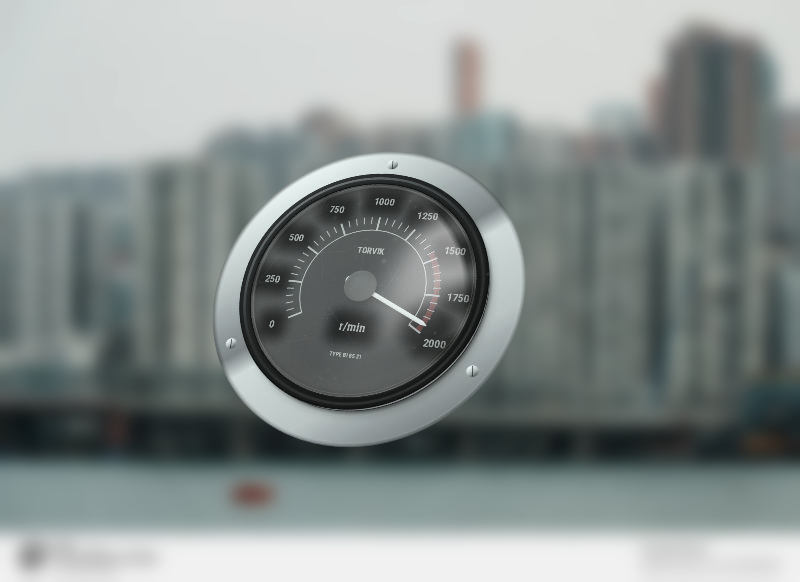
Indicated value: 1950 rpm
